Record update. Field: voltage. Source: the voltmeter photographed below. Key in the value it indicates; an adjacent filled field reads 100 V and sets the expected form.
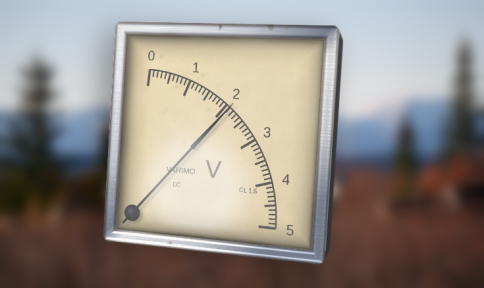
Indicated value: 2.1 V
